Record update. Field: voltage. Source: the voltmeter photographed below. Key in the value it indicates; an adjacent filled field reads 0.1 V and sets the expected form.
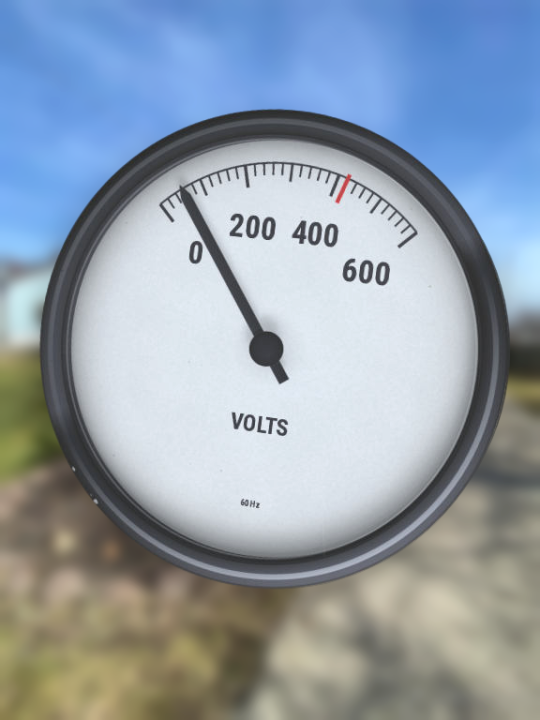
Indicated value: 60 V
